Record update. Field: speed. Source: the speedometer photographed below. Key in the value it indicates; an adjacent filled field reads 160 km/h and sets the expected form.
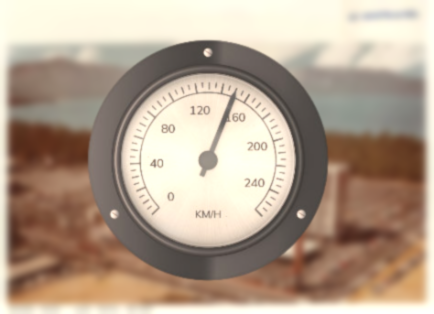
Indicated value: 150 km/h
